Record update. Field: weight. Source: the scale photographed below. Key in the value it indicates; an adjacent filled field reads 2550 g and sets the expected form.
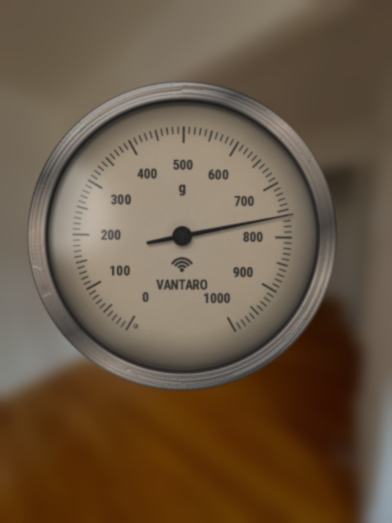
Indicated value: 760 g
